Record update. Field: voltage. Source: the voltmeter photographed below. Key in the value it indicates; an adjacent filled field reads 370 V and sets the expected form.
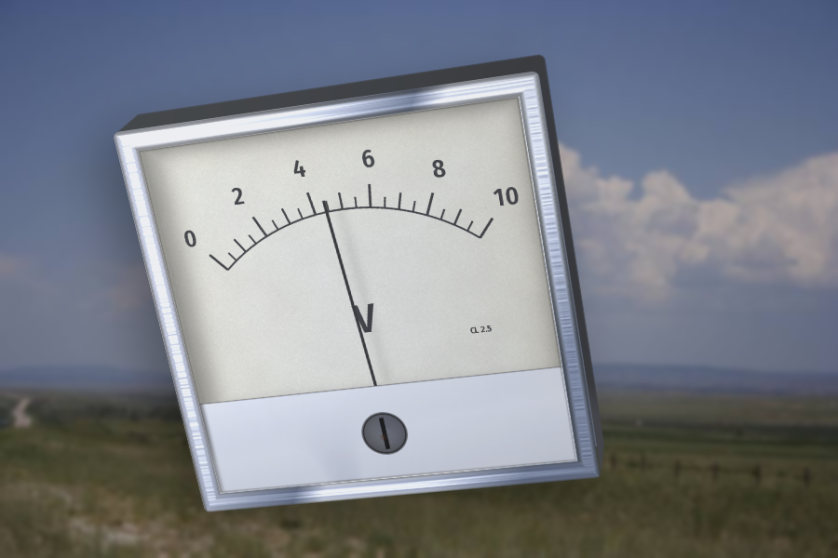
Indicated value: 4.5 V
